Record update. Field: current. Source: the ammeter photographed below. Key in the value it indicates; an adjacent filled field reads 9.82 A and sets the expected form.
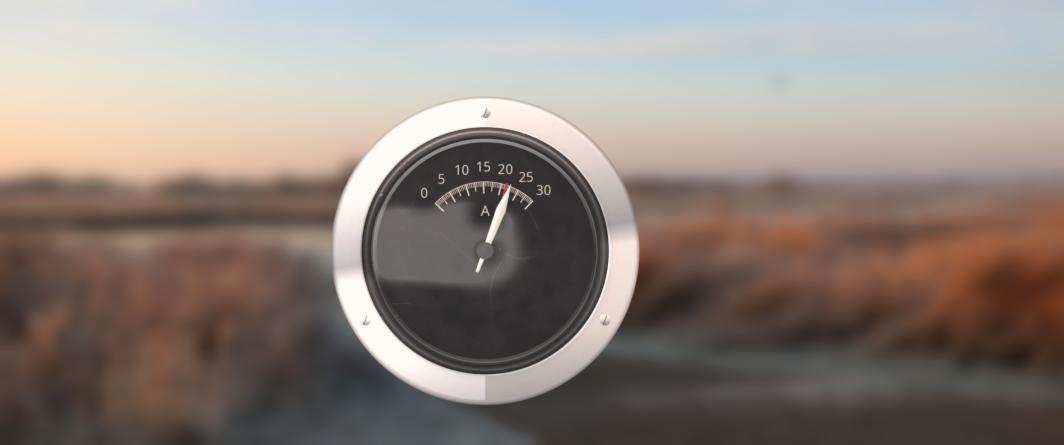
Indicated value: 22.5 A
